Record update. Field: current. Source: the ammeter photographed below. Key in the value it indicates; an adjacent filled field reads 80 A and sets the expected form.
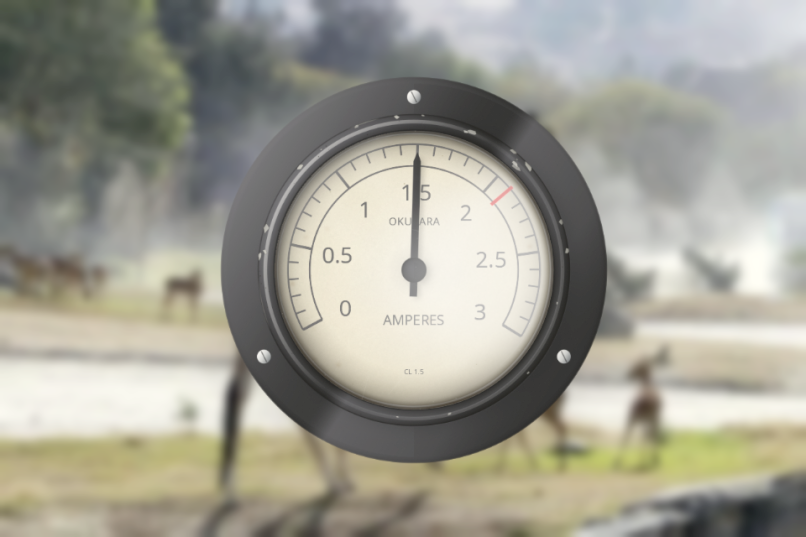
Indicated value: 1.5 A
